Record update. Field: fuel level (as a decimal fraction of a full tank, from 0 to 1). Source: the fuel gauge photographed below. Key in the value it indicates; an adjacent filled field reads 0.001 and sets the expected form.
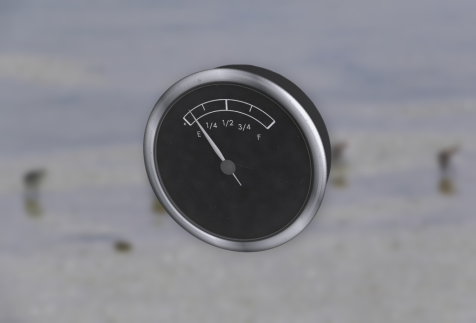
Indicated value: 0.125
